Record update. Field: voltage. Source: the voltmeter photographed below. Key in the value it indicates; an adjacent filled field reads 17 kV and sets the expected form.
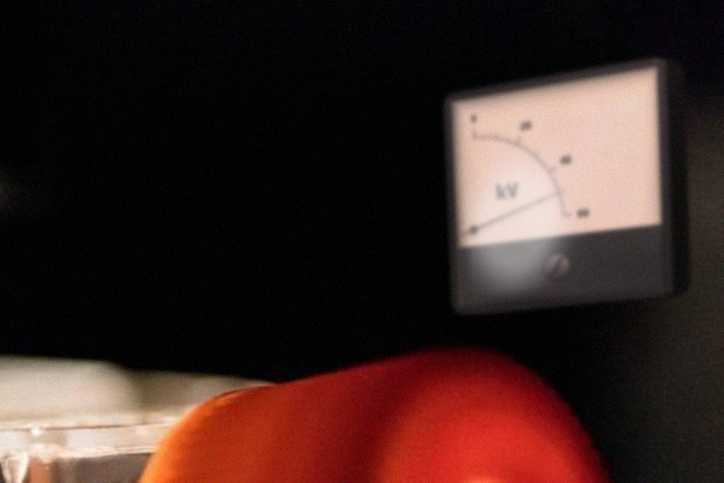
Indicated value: 50 kV
